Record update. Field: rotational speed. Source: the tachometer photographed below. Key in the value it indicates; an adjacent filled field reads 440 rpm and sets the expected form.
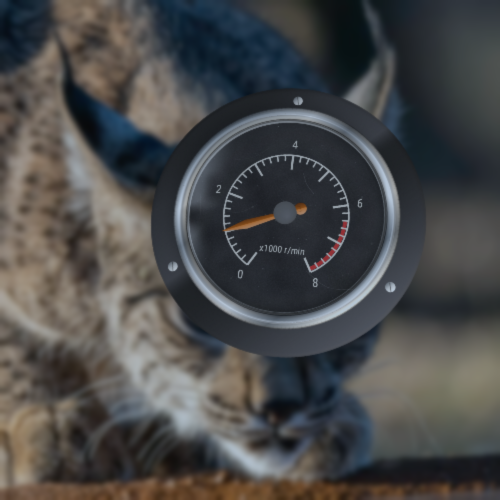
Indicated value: 1000 rpm
